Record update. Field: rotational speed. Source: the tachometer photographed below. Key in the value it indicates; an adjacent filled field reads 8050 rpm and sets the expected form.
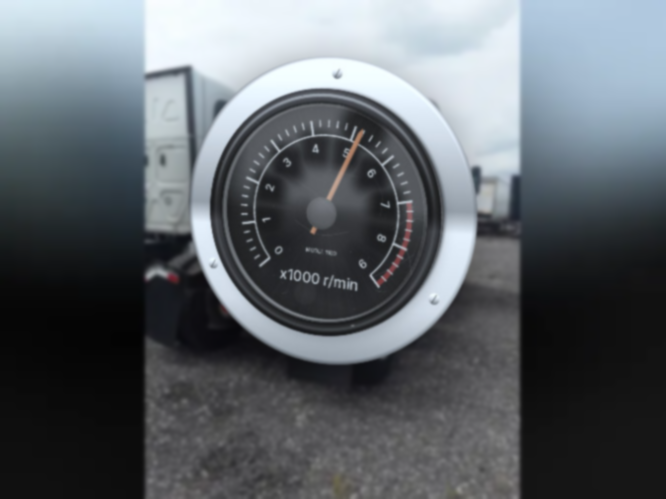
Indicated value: 5200 rpm
